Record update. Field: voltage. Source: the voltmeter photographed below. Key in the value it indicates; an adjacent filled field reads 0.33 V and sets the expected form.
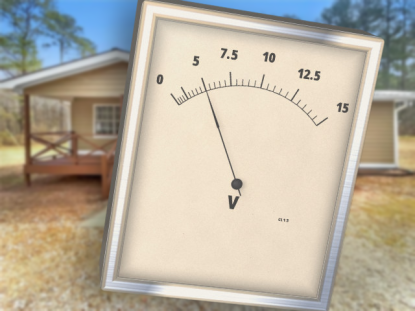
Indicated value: 5 V
